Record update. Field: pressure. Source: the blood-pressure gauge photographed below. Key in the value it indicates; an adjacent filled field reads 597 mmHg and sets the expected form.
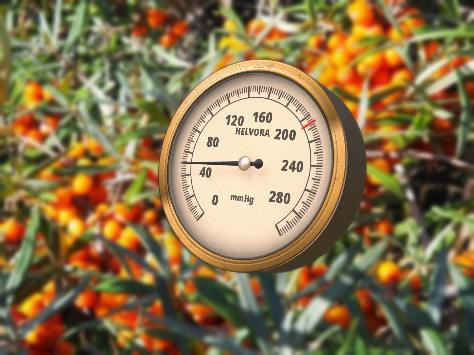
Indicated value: 50 mmHg
